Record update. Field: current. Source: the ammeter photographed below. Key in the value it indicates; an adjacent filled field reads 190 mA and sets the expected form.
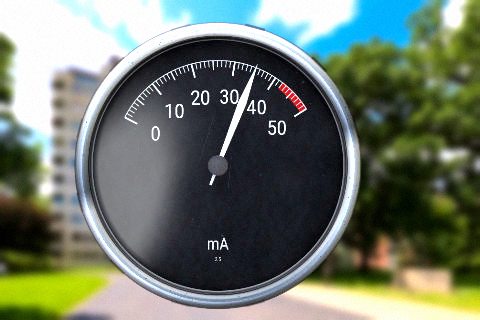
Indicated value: 35 mA
